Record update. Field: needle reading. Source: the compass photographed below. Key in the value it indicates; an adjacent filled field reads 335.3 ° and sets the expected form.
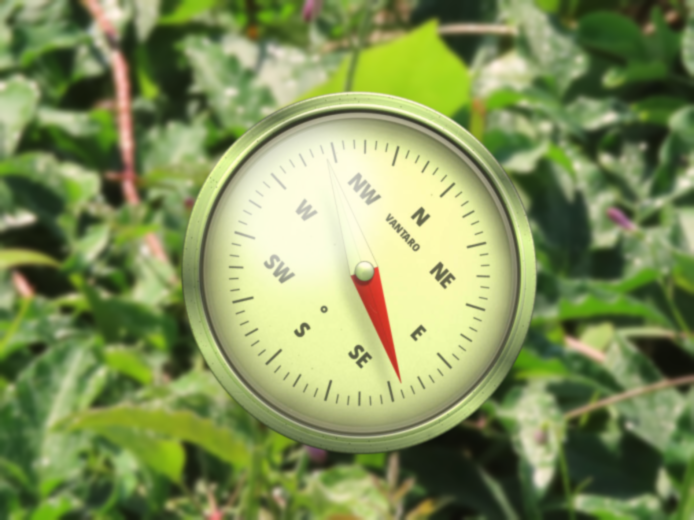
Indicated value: 115 °
